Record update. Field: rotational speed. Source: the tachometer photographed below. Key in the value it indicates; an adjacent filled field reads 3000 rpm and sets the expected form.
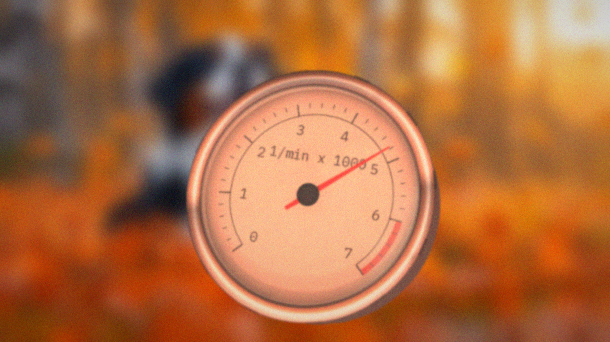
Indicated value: 4800 rpm
